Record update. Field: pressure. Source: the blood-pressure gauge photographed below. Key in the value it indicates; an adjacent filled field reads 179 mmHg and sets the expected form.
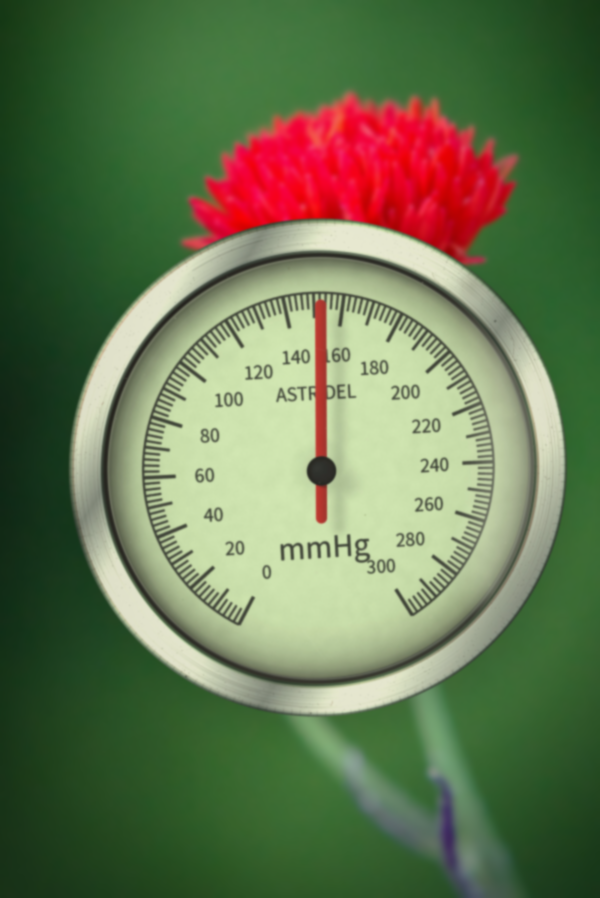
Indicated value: 152 mmHg
